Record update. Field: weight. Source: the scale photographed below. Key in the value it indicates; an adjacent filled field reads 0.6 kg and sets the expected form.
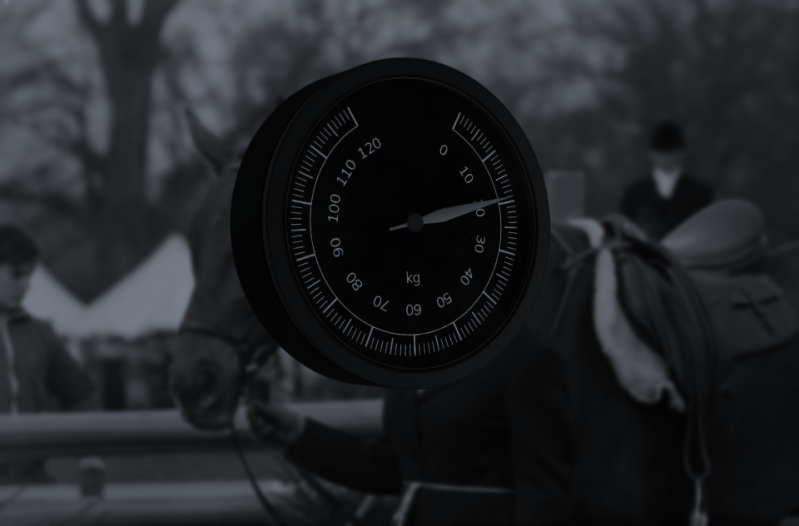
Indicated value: 19 kg
